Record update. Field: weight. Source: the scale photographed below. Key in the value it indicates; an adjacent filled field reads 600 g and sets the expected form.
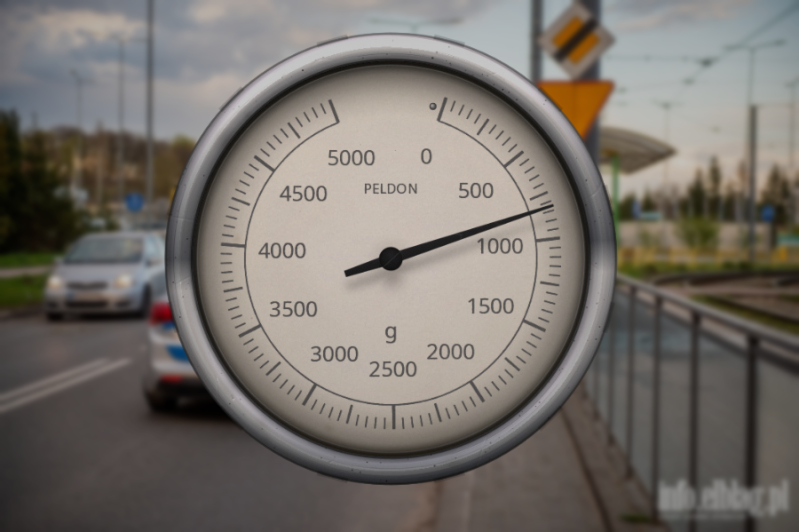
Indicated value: 825 g
